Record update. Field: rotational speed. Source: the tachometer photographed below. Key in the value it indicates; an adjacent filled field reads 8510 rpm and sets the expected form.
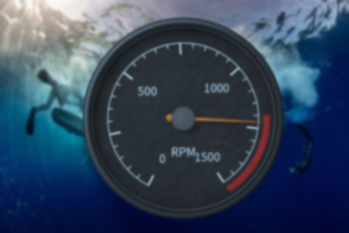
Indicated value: 1225 rpm
